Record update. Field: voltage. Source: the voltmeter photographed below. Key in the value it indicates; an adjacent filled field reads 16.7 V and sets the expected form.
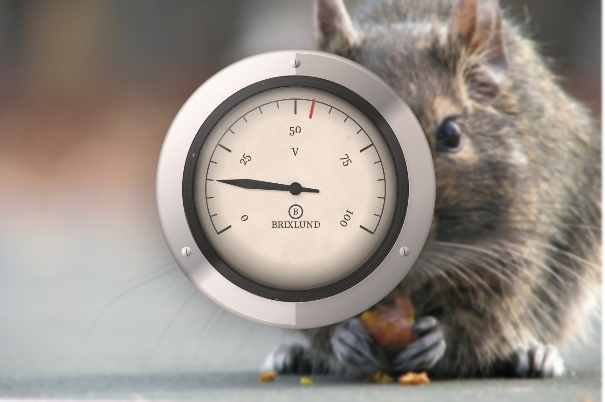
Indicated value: 15 V
